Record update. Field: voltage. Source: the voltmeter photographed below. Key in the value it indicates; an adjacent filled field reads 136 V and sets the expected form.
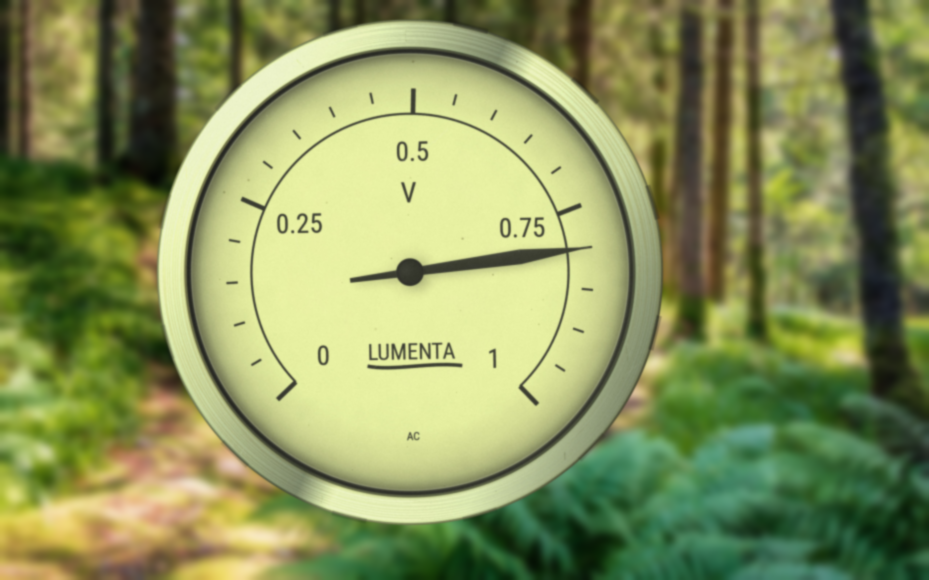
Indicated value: 0.8 V
